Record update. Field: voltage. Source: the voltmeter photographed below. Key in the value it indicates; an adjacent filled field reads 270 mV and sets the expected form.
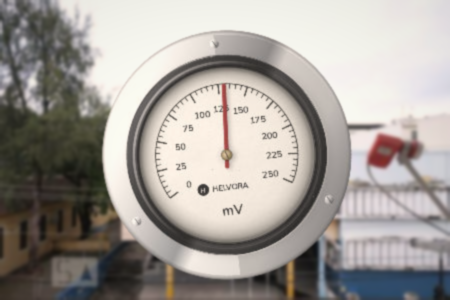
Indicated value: 130 mV
